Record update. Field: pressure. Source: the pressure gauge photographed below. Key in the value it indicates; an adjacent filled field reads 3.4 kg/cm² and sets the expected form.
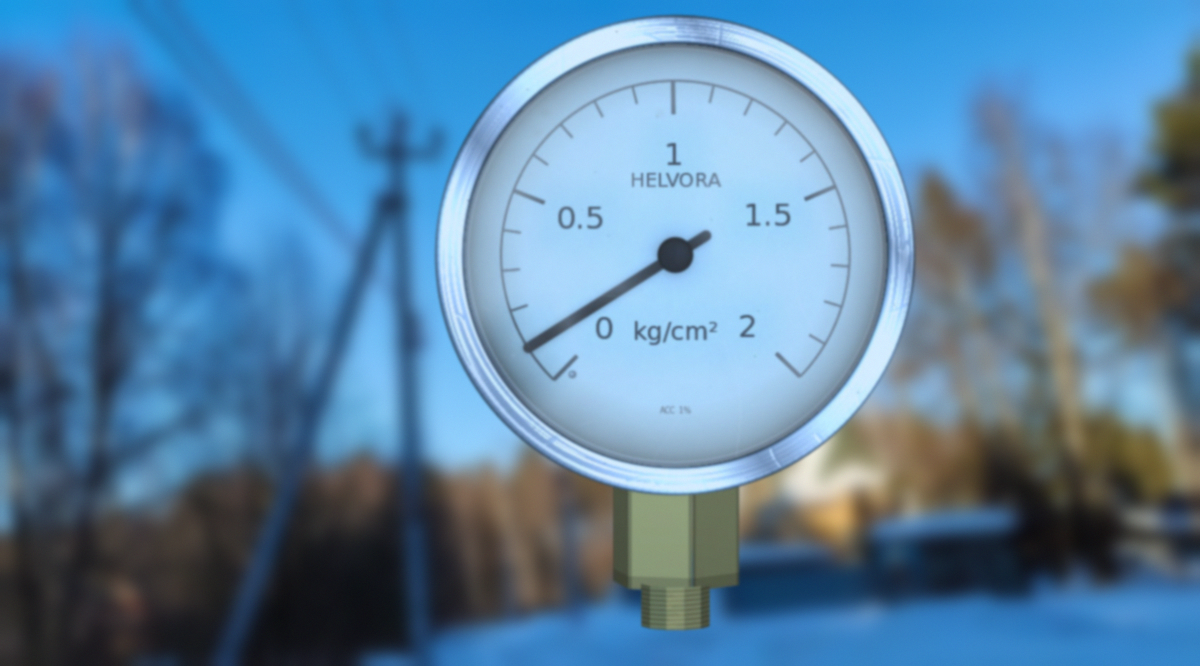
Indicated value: 0.1 kg/cm²
